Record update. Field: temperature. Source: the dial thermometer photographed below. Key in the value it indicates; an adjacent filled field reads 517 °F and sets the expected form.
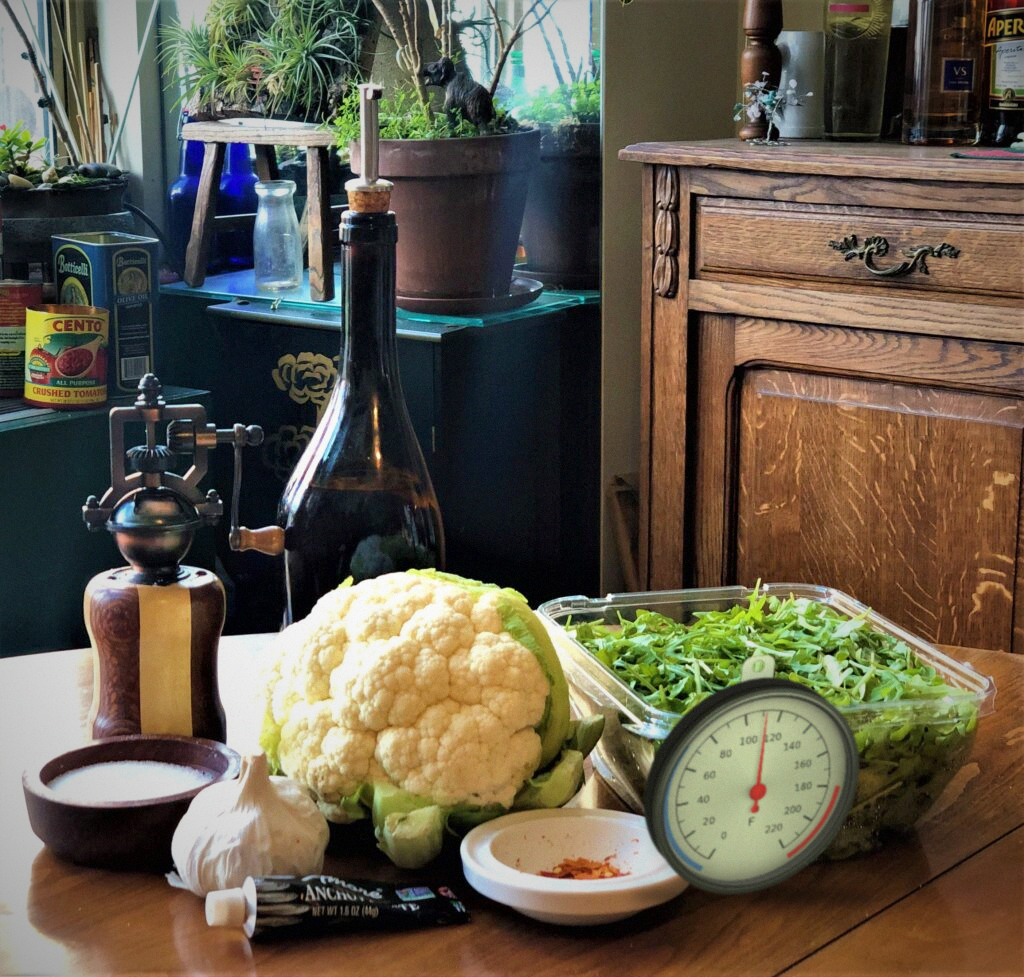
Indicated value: 110 °F
